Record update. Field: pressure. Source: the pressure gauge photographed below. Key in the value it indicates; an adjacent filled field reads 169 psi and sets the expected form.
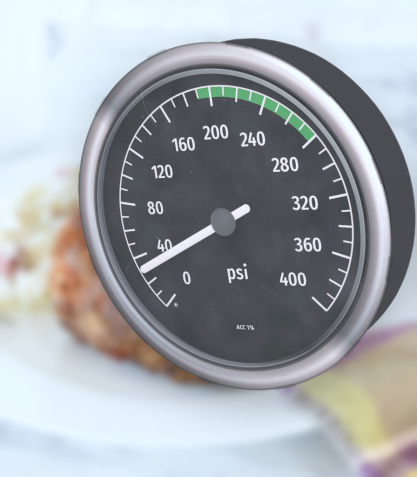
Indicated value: 30 psi
